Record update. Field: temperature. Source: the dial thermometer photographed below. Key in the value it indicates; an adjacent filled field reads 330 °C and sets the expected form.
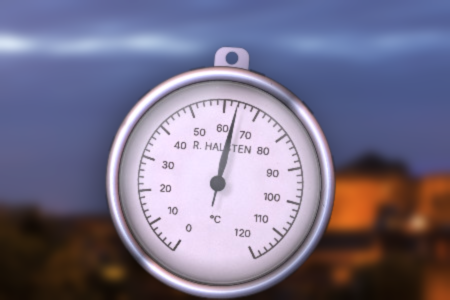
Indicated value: 64 °C
